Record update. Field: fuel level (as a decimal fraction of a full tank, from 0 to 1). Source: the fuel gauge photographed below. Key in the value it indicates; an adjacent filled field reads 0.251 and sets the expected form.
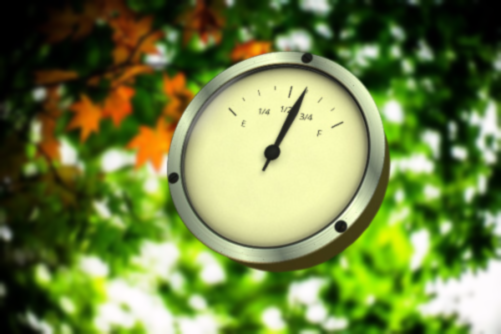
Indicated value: 0.625
